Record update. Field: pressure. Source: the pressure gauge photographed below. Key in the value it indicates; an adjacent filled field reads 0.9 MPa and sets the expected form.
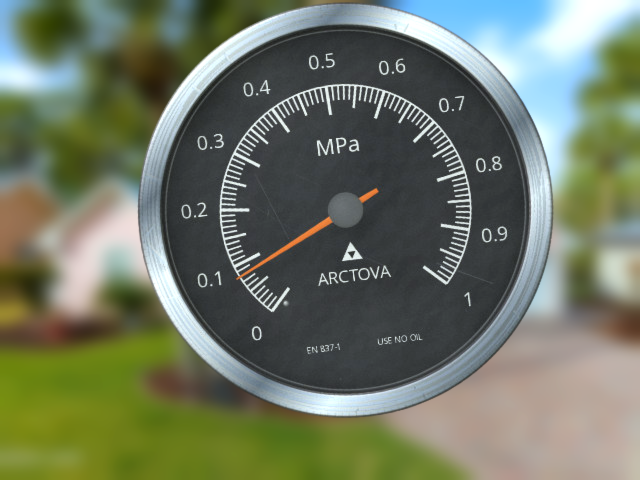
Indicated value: 0.08 MPa
